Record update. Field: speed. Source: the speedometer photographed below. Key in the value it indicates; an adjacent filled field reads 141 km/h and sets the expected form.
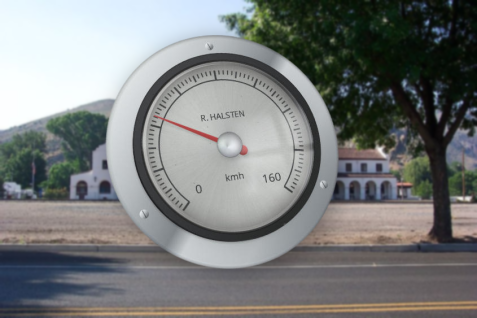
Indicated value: 44 km/h
